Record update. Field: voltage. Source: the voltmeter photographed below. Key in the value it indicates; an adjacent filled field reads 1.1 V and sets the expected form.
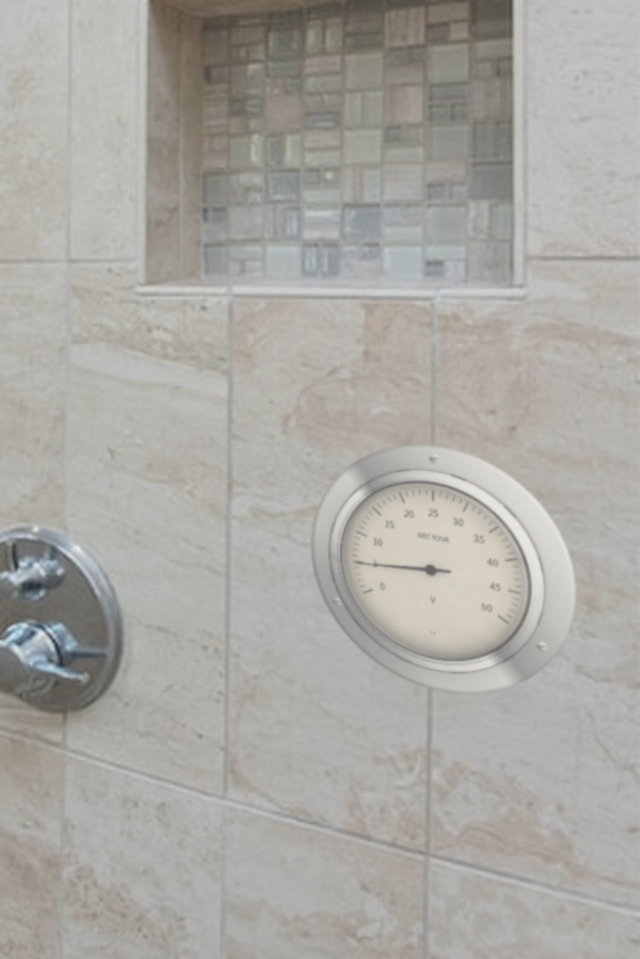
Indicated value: 5 V
